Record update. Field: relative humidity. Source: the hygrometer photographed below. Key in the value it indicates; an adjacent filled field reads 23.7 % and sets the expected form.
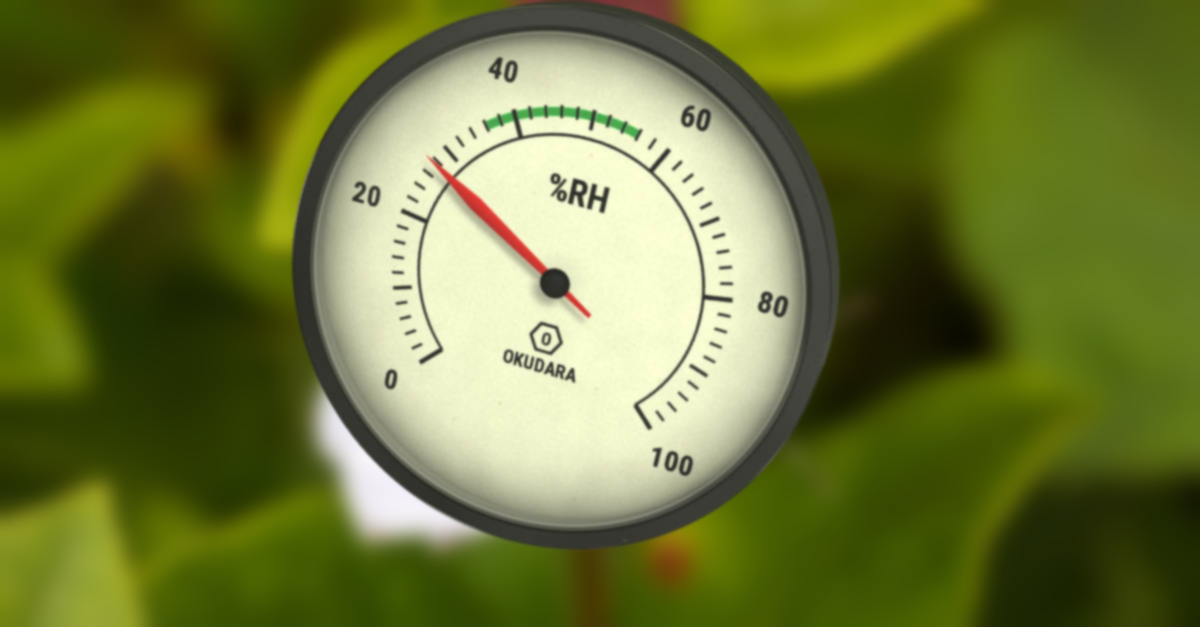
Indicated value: 28 %
